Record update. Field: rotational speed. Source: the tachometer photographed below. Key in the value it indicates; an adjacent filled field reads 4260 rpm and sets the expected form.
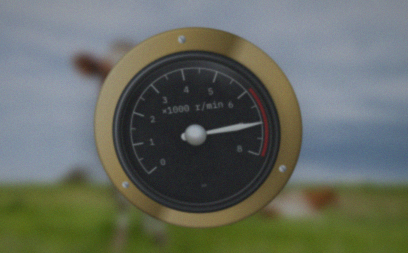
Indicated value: 7000 rpm
